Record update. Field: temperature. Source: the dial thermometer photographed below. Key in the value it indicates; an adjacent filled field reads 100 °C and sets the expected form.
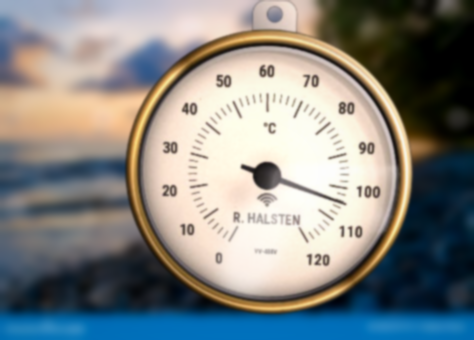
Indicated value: 104 °C
